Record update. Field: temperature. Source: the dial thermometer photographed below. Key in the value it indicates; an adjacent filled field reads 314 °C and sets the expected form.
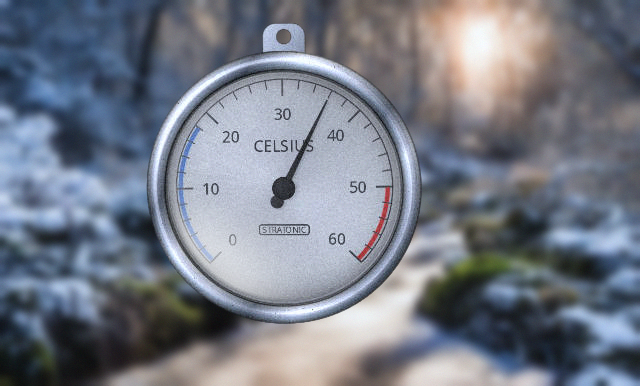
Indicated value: 36 °C
